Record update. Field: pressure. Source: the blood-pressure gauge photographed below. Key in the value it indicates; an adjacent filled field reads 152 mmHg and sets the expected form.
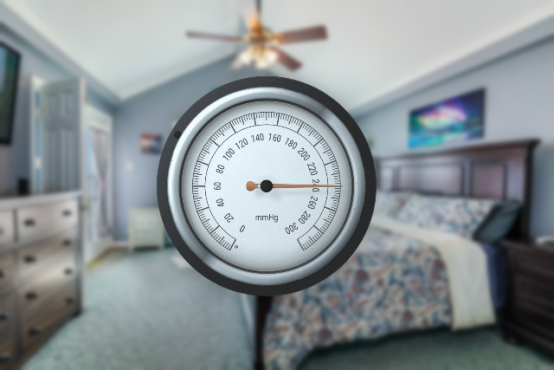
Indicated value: 240 mmHg
